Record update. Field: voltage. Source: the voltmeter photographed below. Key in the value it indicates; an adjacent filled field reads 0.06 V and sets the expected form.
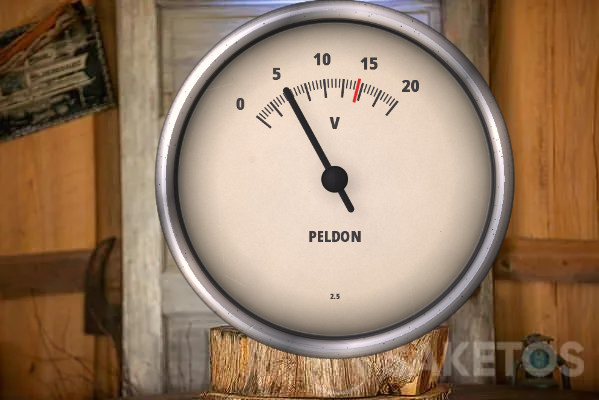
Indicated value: 5 V
